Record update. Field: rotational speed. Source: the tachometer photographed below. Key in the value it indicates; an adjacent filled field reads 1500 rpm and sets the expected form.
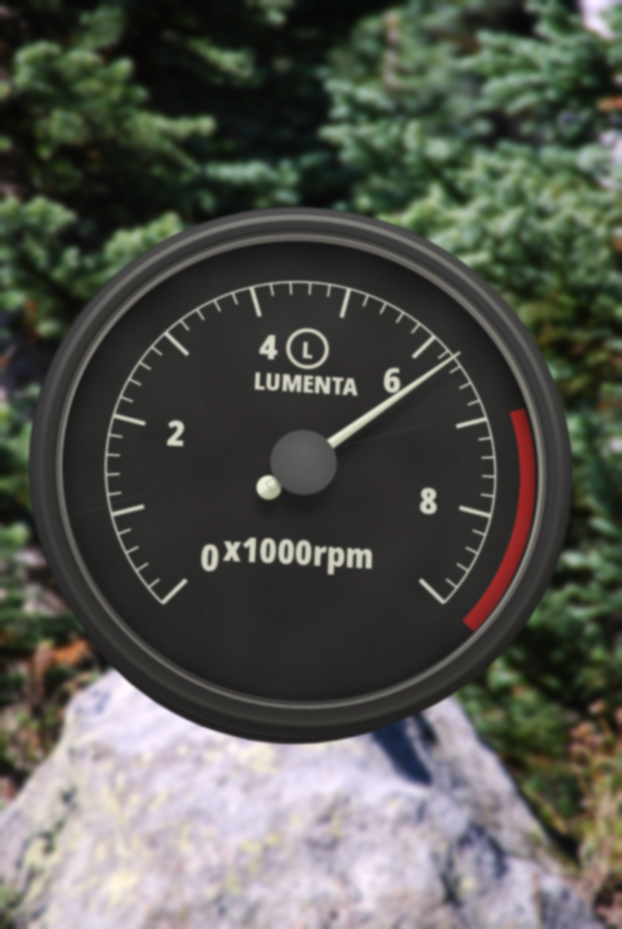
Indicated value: 6300 rpm
